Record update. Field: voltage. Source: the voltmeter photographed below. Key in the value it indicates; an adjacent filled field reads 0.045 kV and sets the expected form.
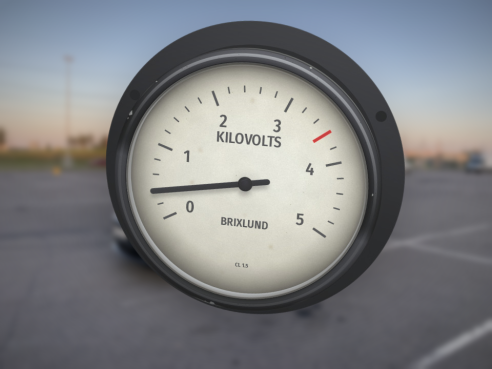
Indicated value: 0.4 kV
